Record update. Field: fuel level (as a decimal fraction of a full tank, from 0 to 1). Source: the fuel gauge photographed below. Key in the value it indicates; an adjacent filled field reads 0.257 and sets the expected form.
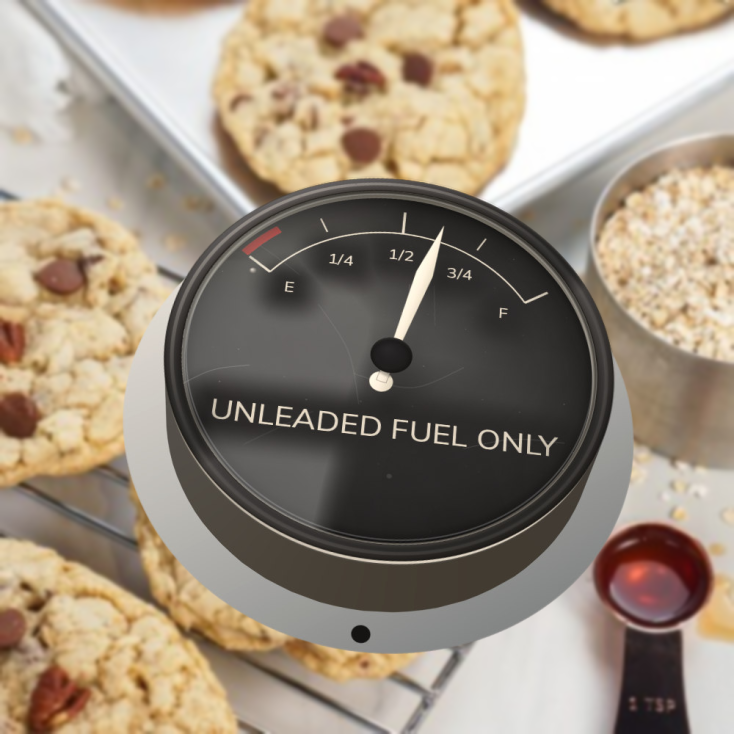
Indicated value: 0.625
